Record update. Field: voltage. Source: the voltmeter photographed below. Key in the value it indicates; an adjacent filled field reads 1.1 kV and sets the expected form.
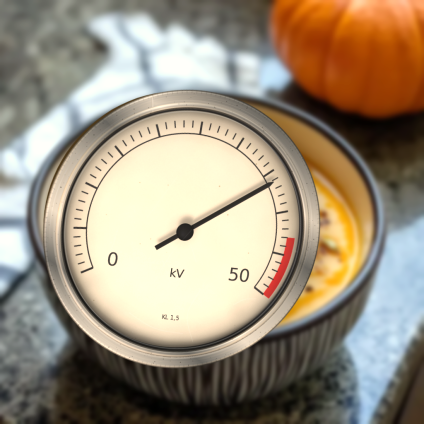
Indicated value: 36 kV
